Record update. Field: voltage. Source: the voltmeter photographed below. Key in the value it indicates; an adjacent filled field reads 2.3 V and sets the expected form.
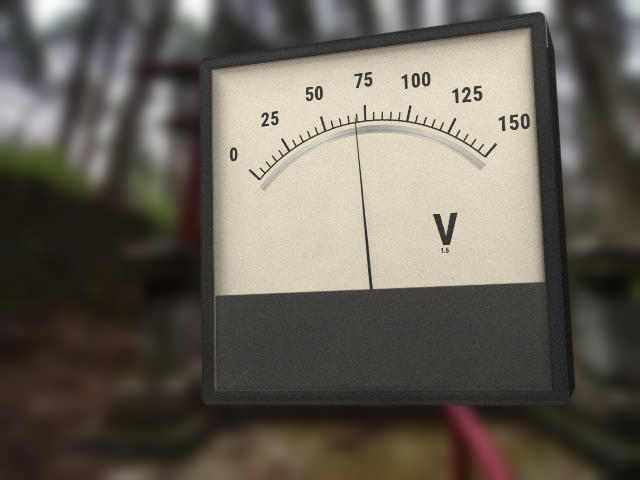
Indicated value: 70 V
